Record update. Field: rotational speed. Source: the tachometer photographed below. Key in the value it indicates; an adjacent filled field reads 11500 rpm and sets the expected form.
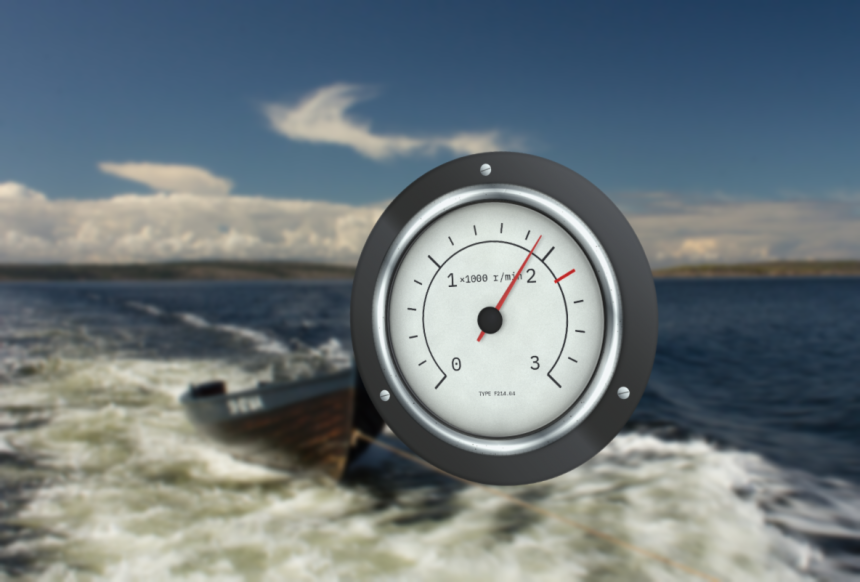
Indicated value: 1900 rpm
